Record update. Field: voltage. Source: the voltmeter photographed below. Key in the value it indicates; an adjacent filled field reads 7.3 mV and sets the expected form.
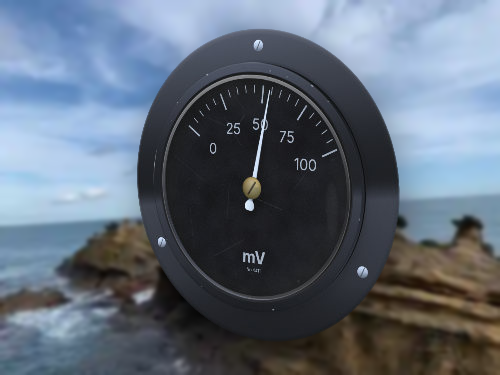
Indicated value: 55 mV
